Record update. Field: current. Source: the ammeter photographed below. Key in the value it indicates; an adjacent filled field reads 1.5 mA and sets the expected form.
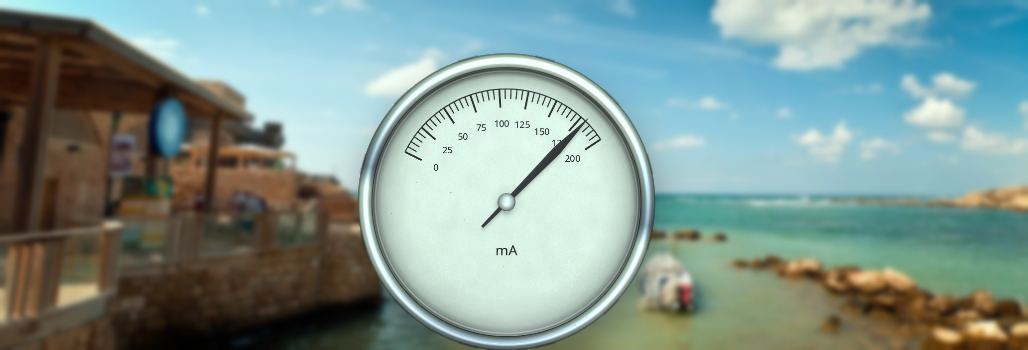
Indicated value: 180 mA
